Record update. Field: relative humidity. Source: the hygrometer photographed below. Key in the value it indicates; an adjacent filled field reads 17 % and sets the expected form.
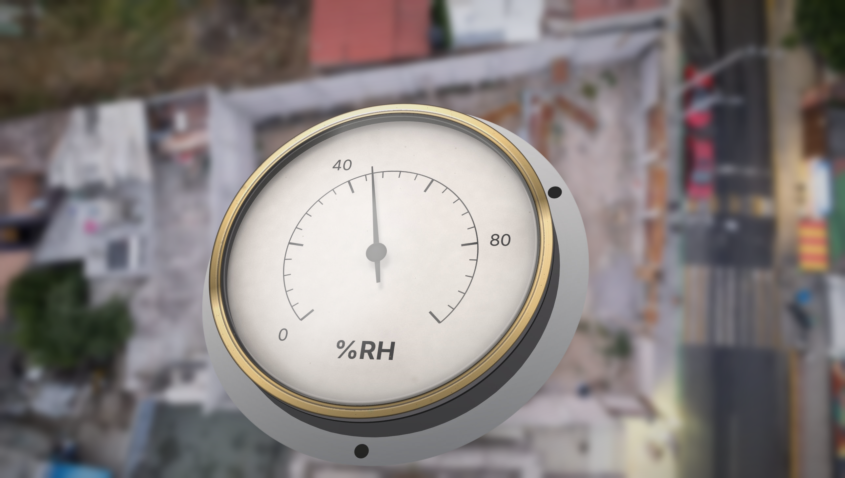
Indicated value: 46 %
